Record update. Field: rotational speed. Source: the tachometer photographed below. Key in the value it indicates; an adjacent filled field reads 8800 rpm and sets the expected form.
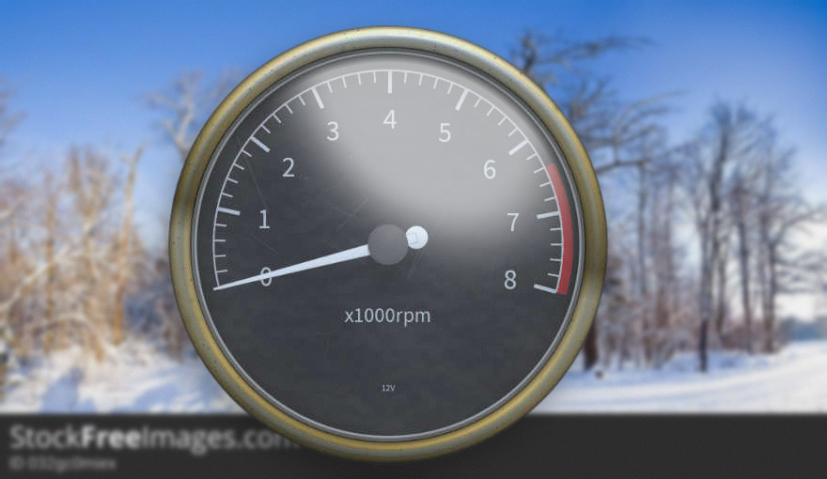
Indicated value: 0 rpm
